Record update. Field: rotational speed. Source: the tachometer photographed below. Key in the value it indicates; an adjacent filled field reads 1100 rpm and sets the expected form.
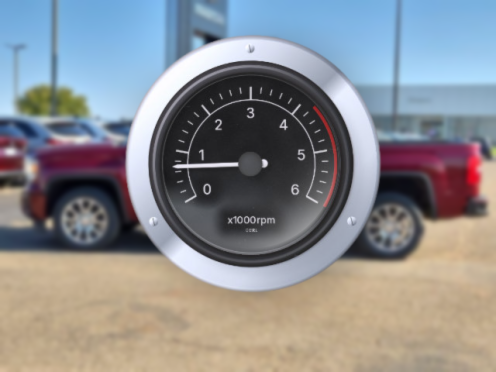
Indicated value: 700 rpm
